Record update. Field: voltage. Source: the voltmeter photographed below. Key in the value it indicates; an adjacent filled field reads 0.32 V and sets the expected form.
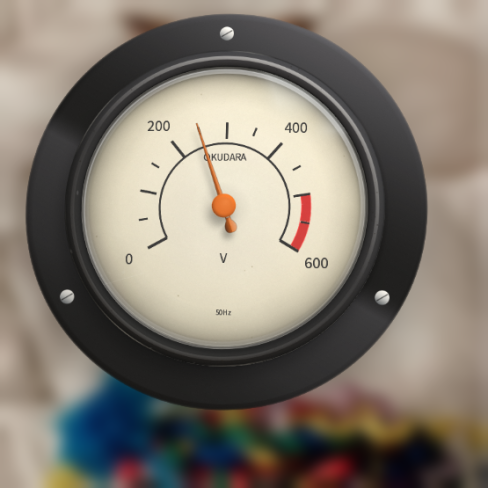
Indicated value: 250 V
